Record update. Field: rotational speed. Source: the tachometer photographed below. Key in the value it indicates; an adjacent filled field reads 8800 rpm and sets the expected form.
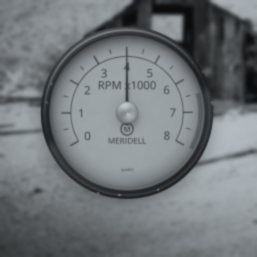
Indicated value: 4000 rpm
